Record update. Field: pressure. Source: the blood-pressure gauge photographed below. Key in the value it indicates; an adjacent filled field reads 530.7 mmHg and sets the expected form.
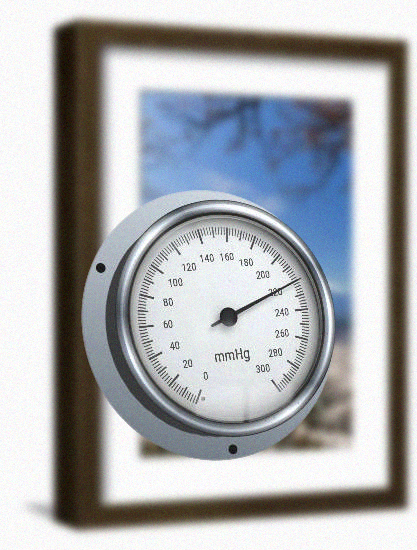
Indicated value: 220 mmHg
